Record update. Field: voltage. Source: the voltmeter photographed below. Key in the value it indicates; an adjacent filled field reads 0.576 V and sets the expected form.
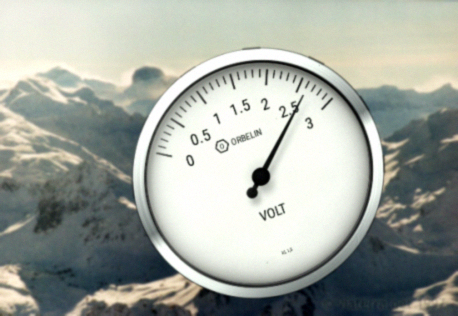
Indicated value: 2.6 V
